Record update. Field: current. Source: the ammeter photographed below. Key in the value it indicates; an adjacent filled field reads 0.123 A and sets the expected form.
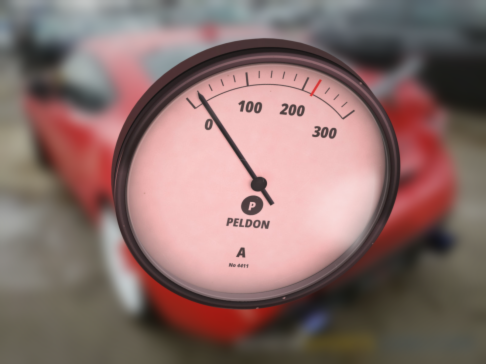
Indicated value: 20 A
